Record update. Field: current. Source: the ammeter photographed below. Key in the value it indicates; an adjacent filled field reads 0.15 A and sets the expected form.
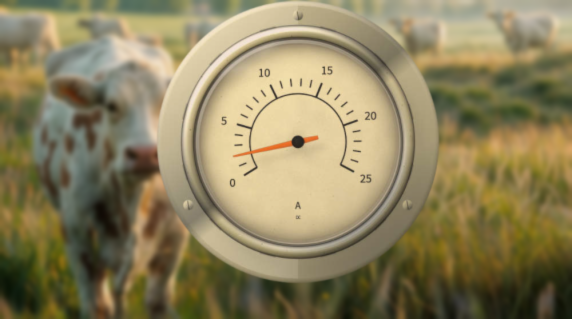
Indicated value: 2 A
